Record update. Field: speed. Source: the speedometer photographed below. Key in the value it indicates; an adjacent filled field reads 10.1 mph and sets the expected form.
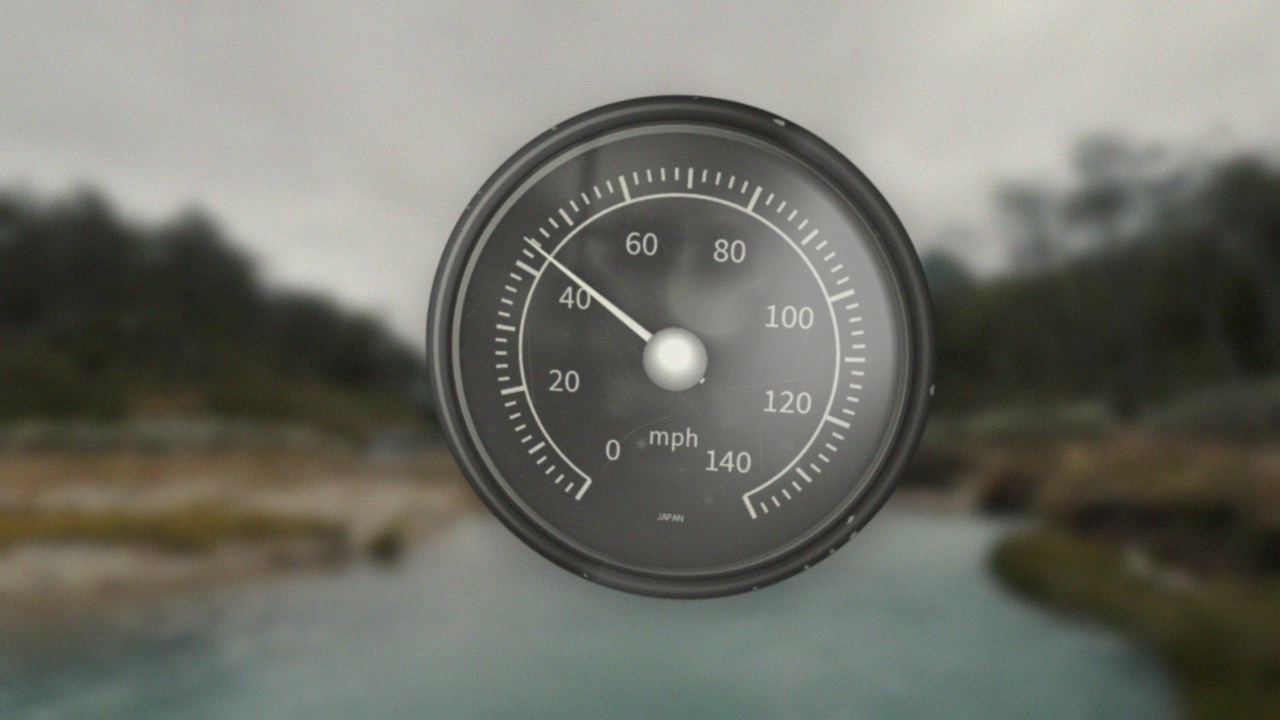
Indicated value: 44 mph
